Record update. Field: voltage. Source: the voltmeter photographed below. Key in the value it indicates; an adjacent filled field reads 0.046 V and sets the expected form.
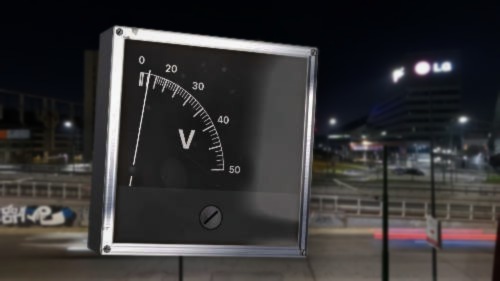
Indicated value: 10 V
